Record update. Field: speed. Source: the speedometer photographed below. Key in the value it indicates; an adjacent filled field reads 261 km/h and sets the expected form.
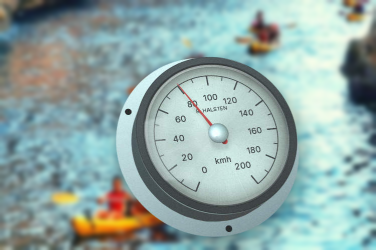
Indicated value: 80 km/h
